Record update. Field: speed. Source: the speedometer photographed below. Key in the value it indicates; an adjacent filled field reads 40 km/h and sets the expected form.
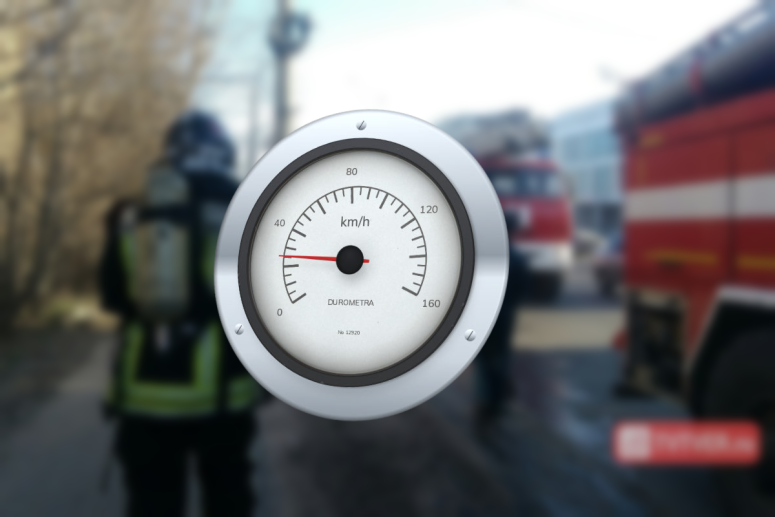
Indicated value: 25 km/h
